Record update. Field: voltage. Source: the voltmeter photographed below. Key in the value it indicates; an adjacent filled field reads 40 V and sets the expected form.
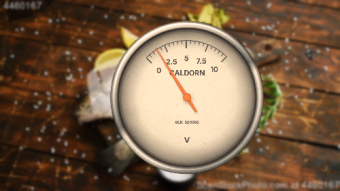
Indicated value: 1.5 V
